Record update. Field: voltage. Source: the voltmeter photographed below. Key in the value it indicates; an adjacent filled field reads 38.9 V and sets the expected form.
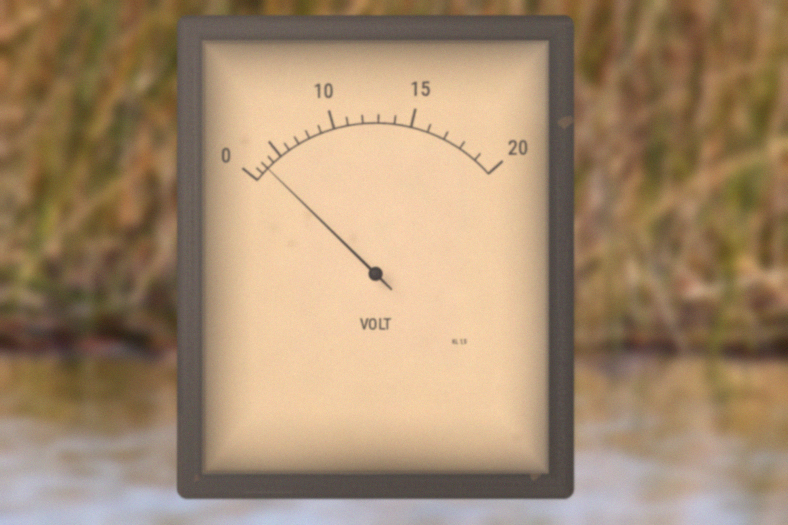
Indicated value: 3 V
